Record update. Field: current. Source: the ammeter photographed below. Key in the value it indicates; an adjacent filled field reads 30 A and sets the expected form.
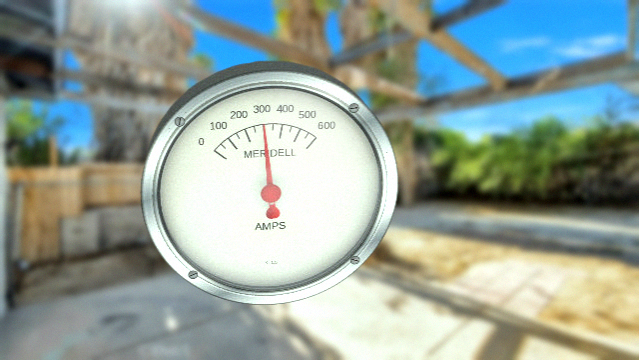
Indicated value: 300 A
